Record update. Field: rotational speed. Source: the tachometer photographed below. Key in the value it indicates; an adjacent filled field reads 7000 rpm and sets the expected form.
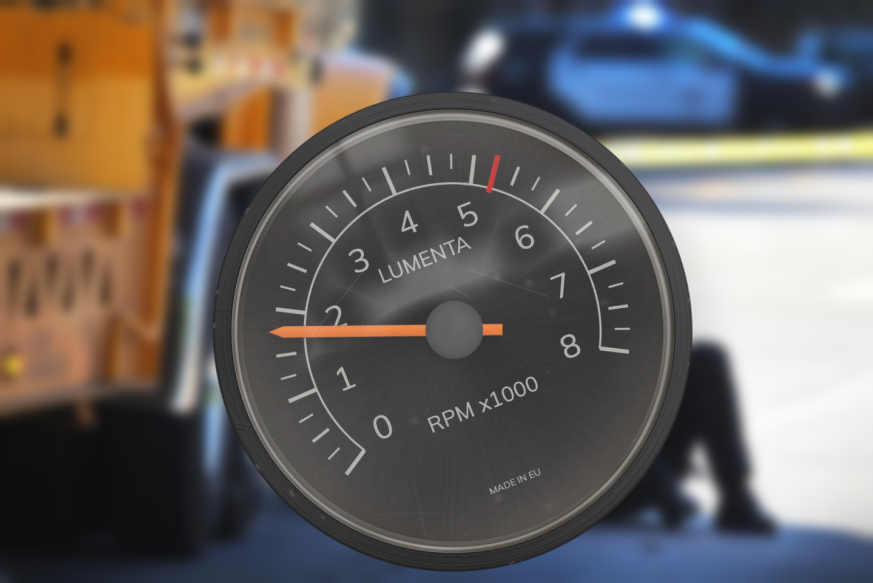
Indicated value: 1750 rpm
